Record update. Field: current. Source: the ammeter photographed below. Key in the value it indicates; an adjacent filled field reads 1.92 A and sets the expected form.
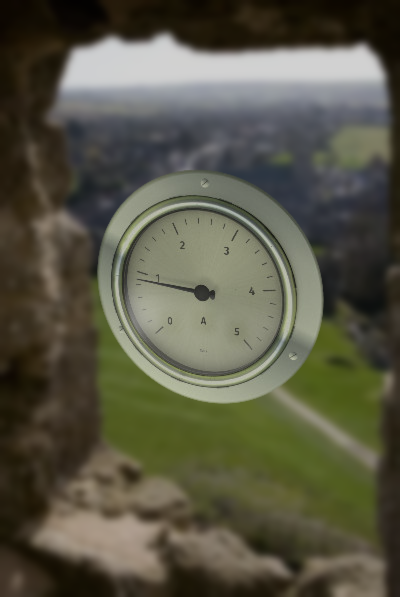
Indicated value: 0.9 A
